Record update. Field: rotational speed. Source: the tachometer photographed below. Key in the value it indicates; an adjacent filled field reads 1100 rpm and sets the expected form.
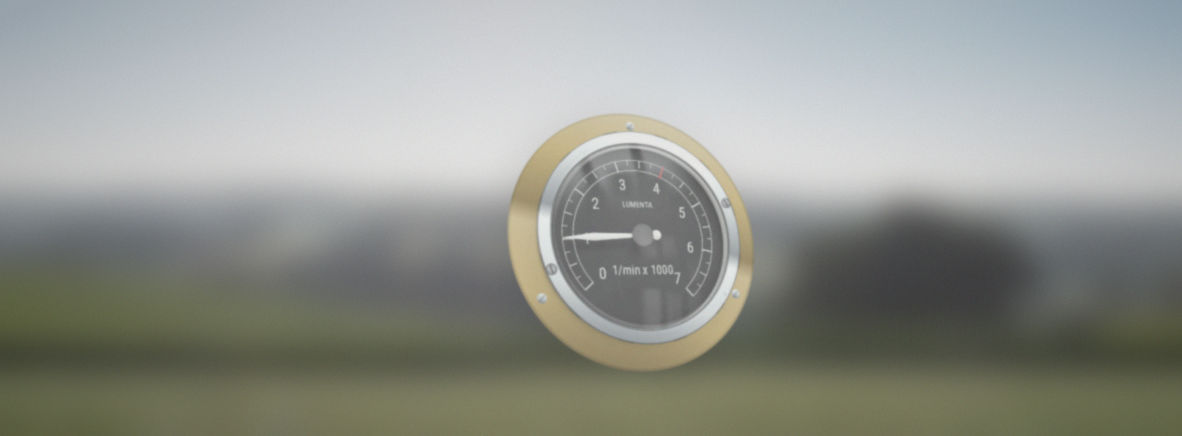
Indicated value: 1000 rpm
